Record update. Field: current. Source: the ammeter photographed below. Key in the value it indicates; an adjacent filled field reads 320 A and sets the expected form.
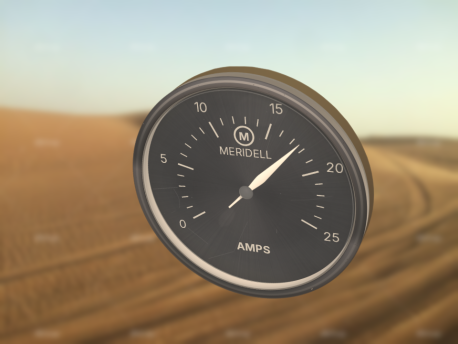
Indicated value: 17.5 A
